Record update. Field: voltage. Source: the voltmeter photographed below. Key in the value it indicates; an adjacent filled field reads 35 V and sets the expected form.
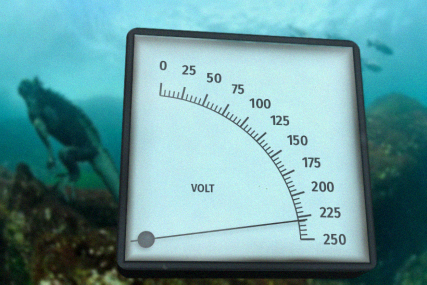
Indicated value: 230 V
